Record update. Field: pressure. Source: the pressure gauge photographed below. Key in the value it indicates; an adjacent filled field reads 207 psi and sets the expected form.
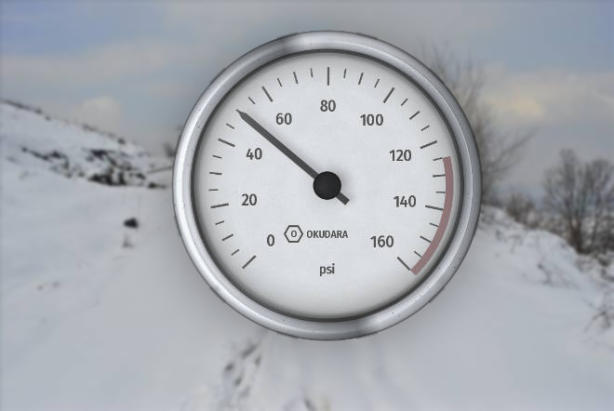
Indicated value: 50 psi
